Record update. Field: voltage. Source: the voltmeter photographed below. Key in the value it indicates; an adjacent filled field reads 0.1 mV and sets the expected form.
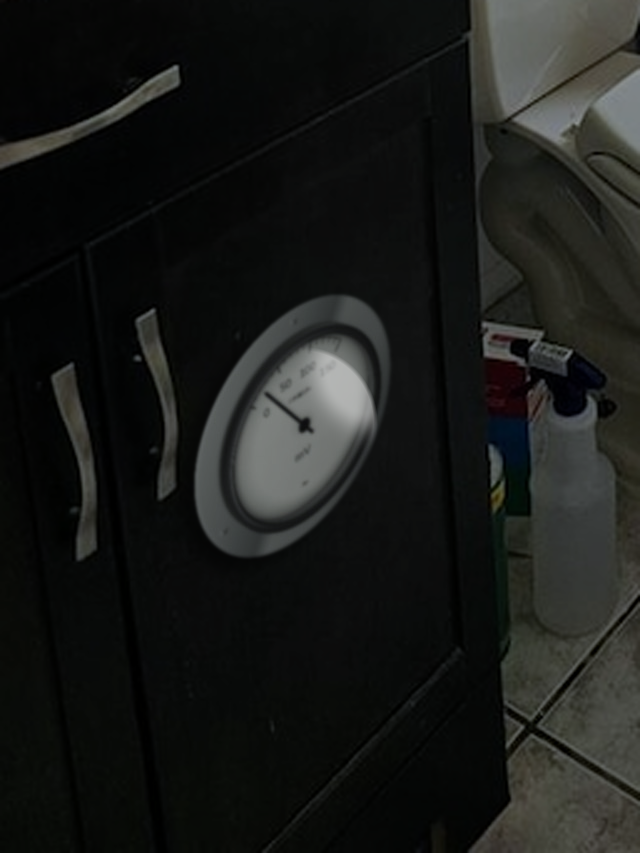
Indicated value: 20 mV
